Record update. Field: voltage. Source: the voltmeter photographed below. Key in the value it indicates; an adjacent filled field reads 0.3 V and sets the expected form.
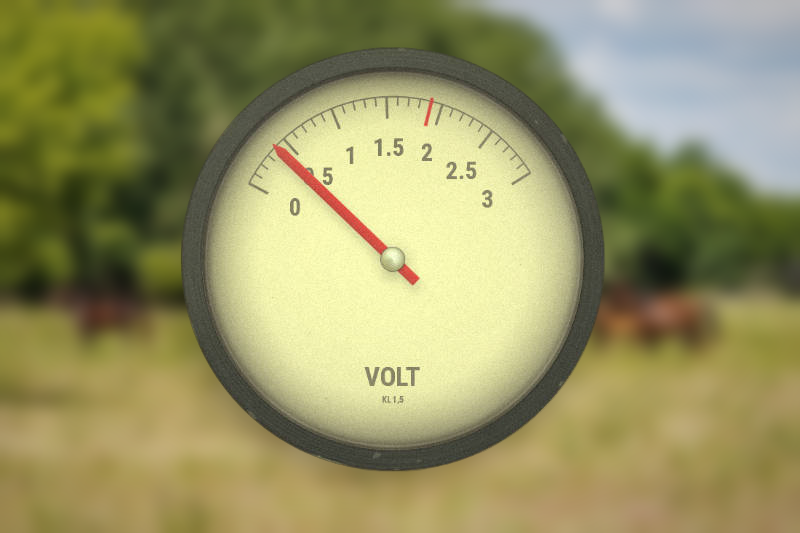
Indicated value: 0.4 V
